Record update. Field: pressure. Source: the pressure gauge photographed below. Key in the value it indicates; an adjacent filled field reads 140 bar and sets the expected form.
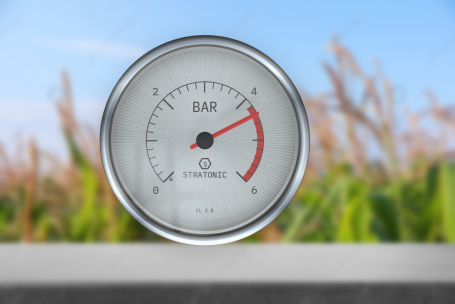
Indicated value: 4.4 bar
